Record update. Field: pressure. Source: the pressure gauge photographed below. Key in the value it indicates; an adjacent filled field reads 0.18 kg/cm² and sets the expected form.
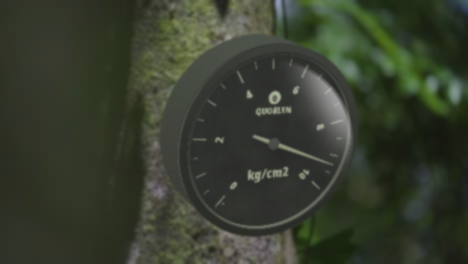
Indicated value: 9.25 kg/cm²
